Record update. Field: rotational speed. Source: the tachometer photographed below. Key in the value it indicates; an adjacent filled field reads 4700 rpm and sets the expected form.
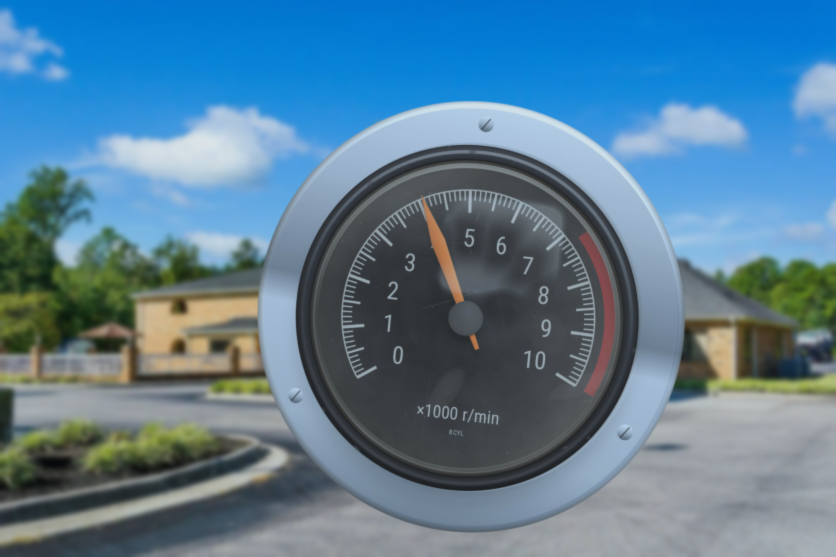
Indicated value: 4100 rpm
